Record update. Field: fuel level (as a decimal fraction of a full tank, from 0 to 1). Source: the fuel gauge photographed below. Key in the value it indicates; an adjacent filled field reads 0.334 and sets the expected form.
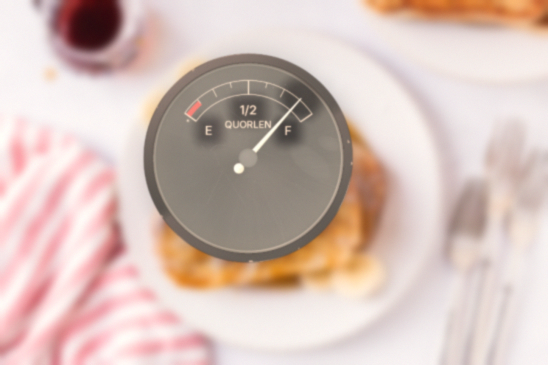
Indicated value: 0.875
